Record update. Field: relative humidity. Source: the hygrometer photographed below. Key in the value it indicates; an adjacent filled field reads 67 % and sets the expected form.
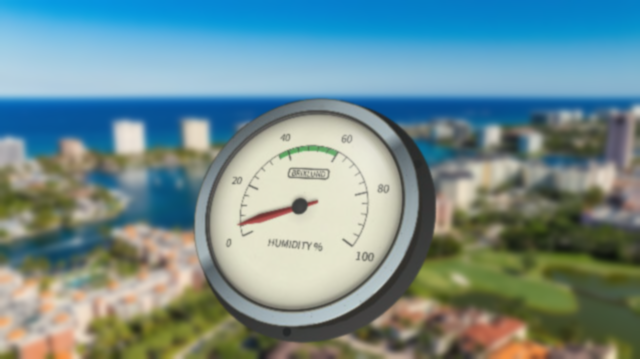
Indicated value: 4 %
